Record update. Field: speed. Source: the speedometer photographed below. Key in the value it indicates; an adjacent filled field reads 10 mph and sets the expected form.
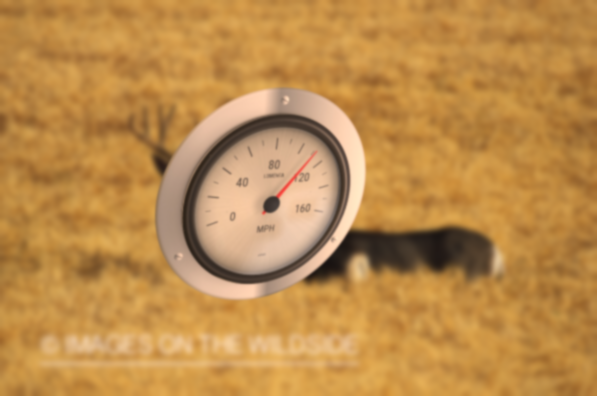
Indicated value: 110 mph
